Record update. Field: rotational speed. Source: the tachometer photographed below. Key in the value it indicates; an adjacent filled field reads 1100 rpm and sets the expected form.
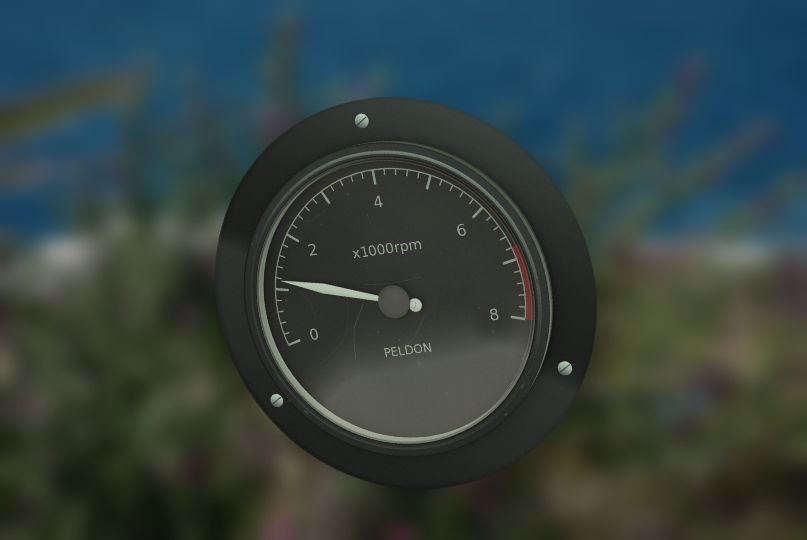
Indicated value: 1200 rpm
